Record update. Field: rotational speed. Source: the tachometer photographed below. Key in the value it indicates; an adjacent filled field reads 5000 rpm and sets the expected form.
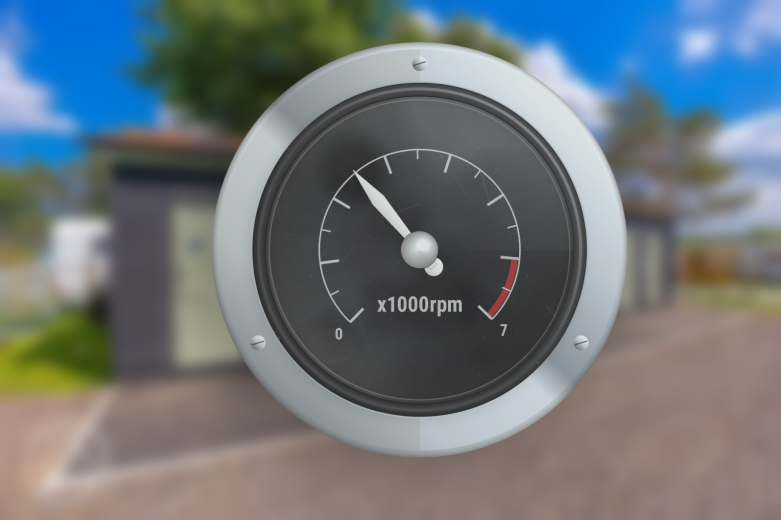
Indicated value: 2500 rpm
